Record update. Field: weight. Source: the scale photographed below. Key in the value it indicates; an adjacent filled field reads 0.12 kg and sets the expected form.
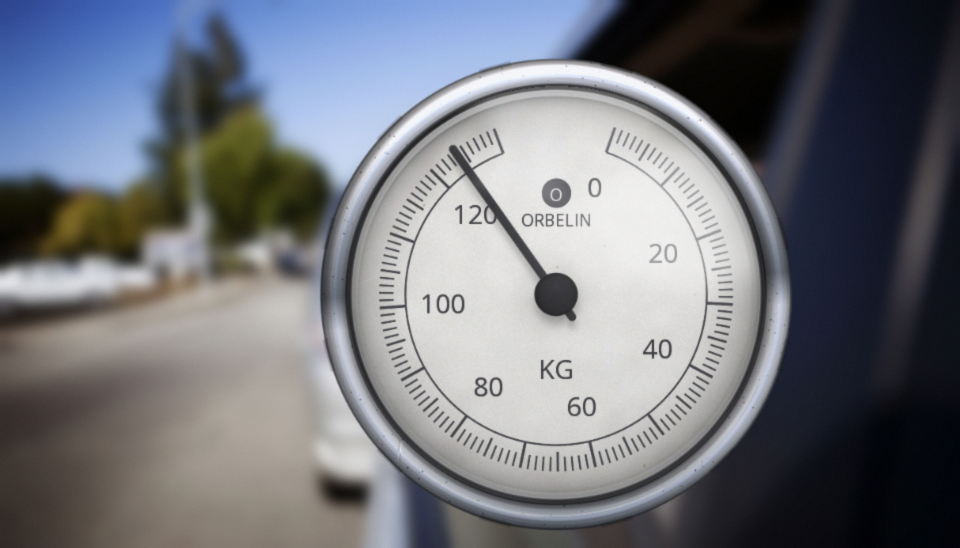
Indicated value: 124 kg
